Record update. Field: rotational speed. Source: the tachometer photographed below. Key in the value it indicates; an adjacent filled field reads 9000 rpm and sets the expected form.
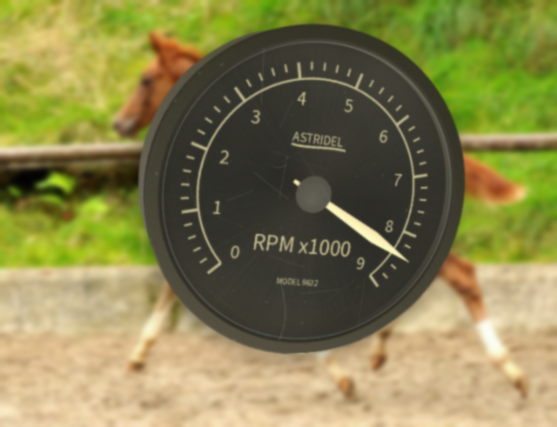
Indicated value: 8400 rpm
